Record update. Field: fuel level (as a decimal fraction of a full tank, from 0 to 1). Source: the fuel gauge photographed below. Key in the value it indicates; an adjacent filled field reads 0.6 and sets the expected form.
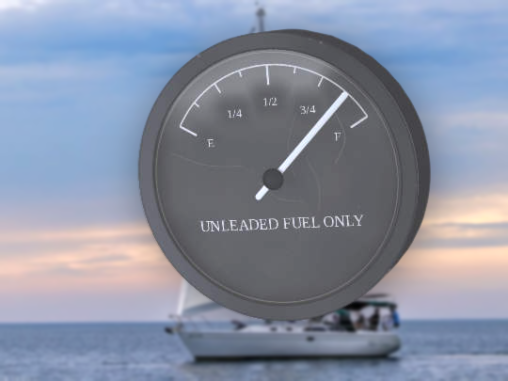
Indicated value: 0.875
